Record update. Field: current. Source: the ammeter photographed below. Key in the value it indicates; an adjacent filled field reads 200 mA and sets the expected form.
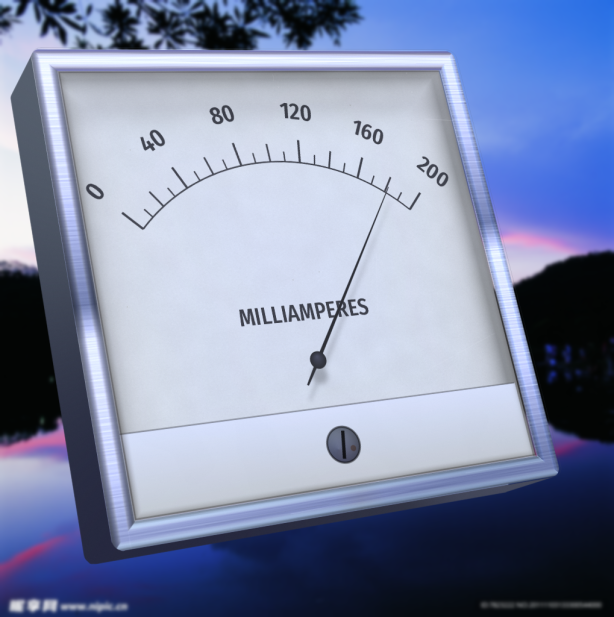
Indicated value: 180 mA
